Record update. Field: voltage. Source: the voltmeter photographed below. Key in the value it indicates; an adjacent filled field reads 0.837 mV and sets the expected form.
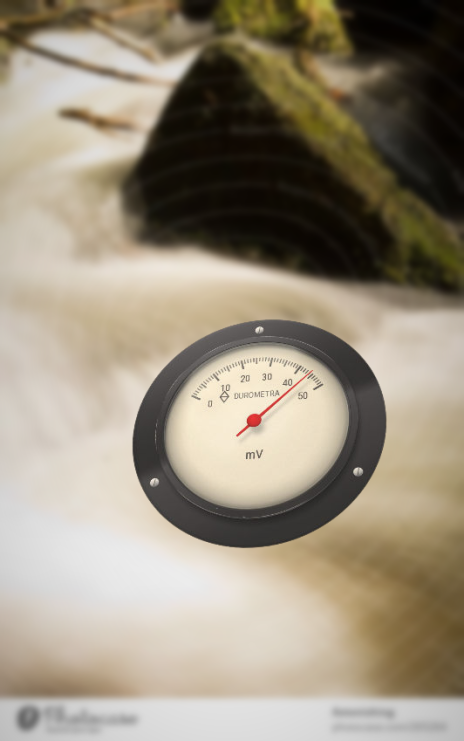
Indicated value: 45 mV
